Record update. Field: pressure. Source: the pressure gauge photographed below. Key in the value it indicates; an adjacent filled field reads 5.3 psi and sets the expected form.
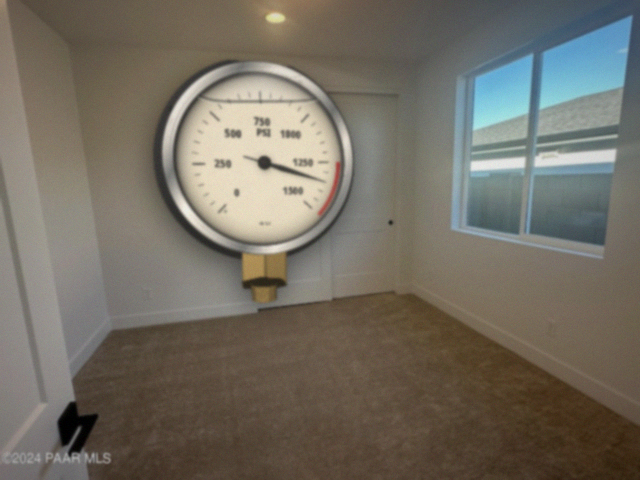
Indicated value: 1350 psi
